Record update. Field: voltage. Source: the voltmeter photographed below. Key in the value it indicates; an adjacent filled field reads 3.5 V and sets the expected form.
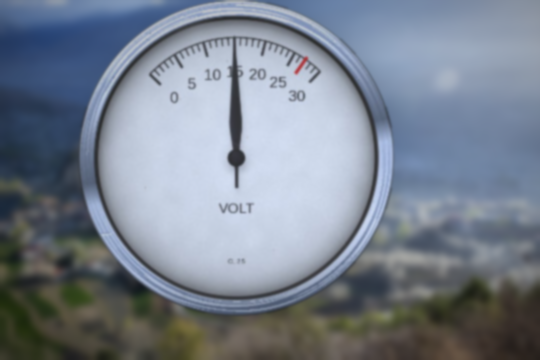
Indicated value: 15 V
